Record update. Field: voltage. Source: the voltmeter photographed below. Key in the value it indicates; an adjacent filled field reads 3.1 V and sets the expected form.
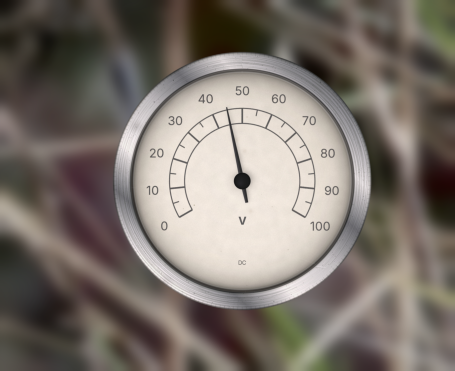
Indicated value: 45 V
